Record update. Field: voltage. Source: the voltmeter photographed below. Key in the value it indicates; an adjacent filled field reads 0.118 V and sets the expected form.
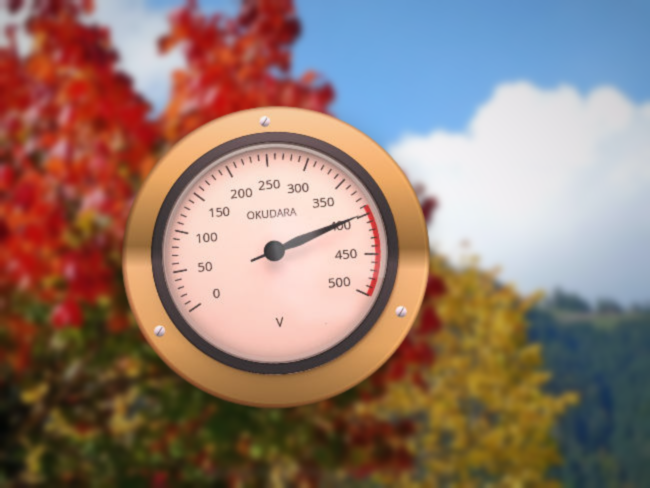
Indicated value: 400 V
